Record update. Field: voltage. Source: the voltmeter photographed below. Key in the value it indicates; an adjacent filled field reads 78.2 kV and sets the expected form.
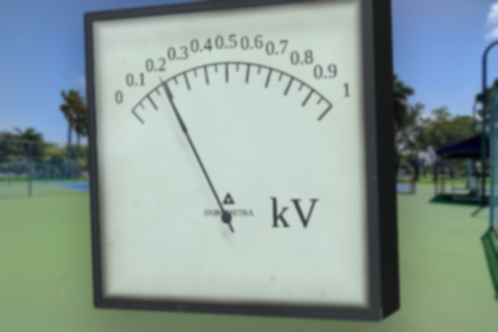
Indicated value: 0.2 kV
